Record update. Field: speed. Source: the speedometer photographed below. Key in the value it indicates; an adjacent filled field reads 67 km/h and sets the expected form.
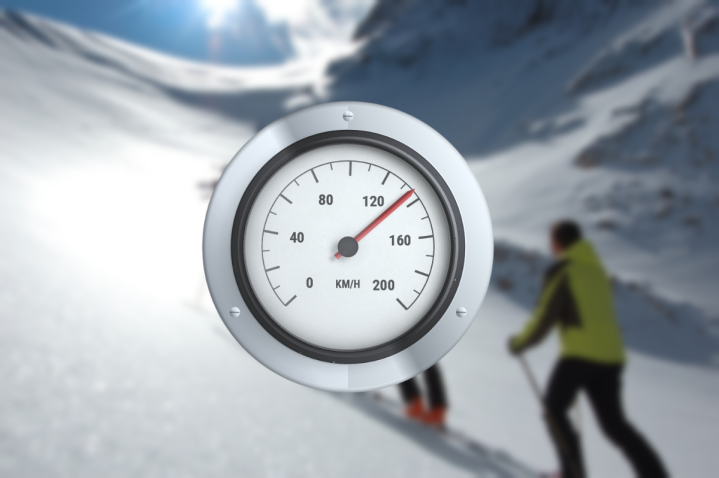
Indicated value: 135 km/h
